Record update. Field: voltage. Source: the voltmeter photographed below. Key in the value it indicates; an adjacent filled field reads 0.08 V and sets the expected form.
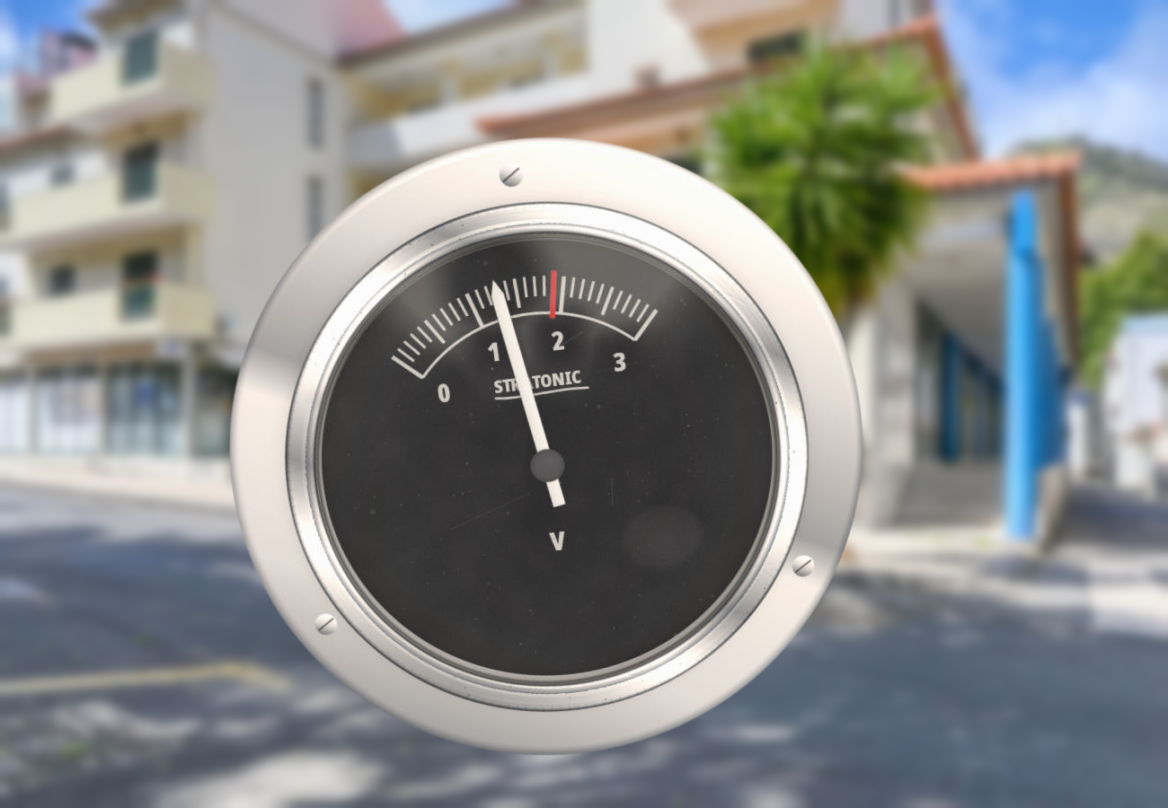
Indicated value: 1.3 V
